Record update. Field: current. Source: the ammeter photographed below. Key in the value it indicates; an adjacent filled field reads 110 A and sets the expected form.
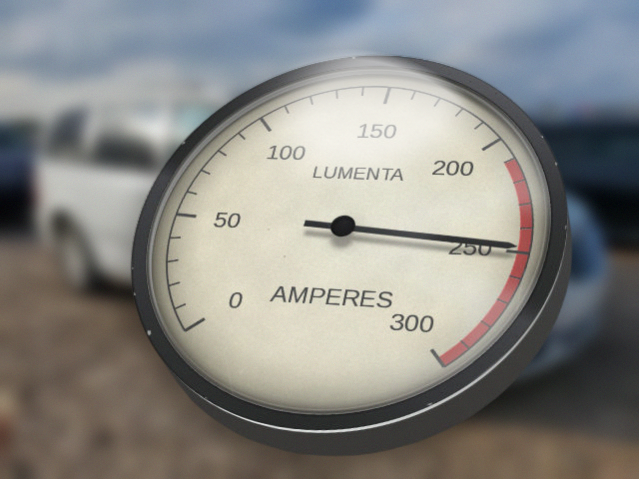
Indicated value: 250 A
